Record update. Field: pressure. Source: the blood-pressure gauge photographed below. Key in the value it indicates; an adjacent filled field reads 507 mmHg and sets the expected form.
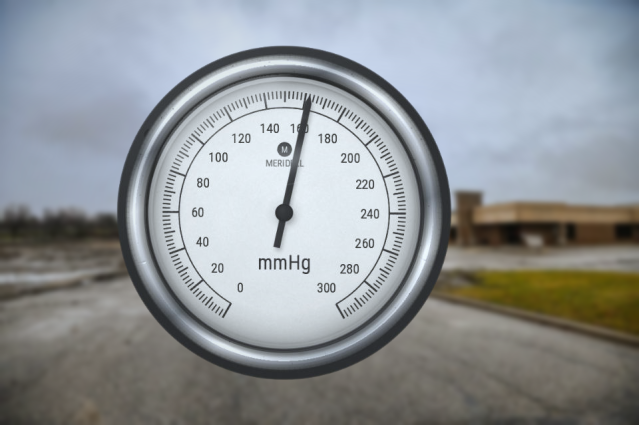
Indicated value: 162 mmHg
